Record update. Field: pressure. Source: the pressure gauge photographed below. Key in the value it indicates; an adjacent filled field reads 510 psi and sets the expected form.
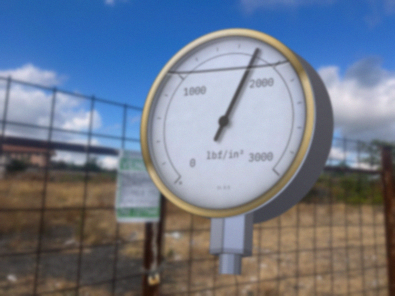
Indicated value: 1800 psi
